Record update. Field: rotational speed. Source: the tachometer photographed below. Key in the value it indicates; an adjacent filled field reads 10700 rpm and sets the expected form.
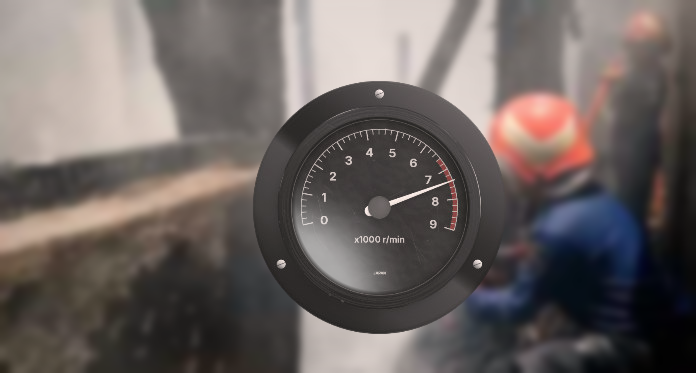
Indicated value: 7400 rpm
